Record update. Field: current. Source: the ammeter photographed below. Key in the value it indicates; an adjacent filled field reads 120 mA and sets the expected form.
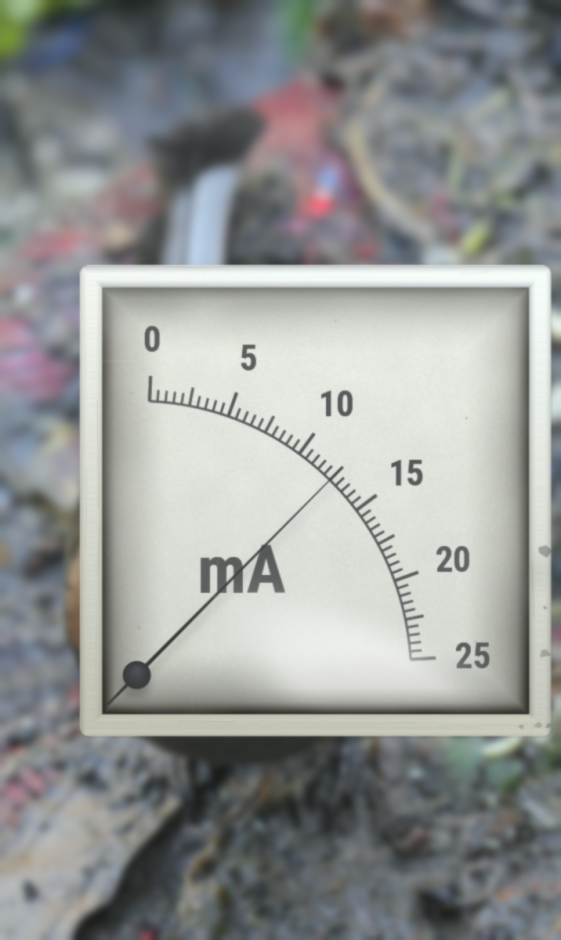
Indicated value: 12.5 mA
